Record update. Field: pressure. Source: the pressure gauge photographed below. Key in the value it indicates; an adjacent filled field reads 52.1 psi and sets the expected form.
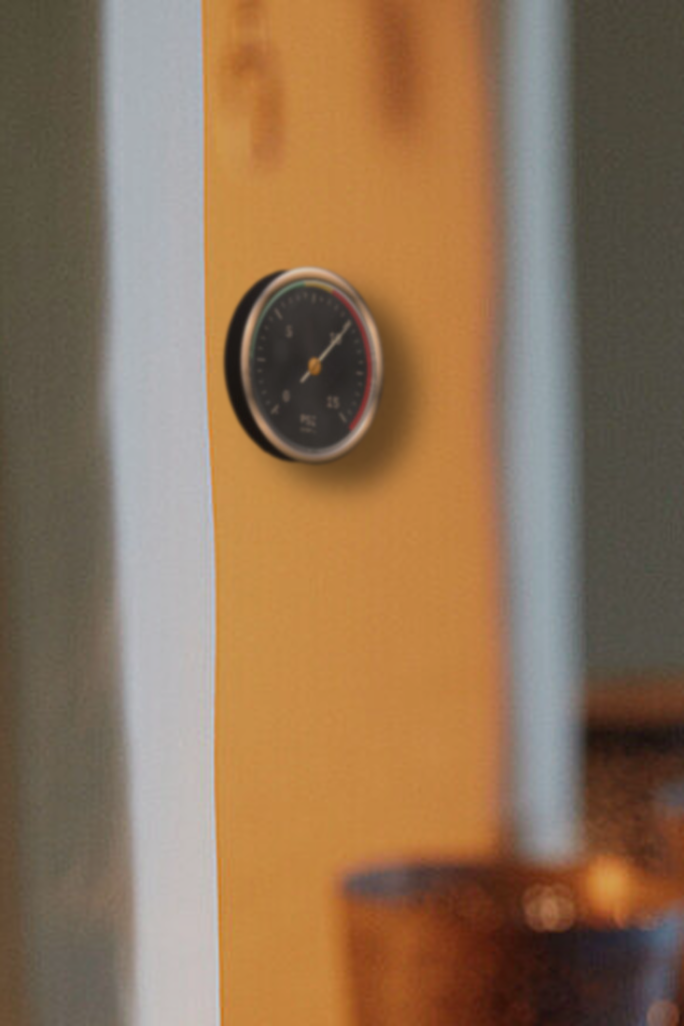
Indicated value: 10 psi
